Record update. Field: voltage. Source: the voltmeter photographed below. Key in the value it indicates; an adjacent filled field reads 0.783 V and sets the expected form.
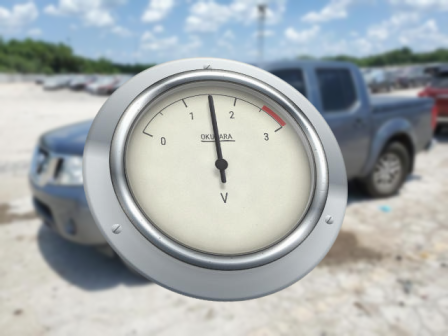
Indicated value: 1.5 V
